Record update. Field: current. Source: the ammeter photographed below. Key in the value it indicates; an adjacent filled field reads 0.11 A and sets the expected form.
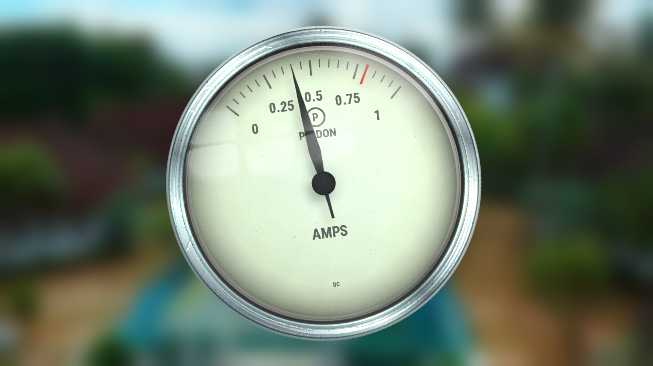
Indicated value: 0.4 A
